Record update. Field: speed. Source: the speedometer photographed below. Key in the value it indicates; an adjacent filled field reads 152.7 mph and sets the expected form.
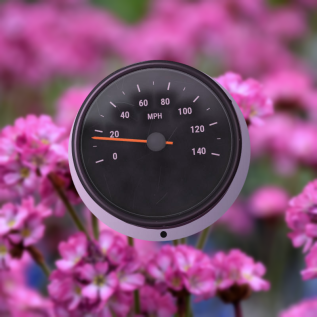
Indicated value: 15 mph
